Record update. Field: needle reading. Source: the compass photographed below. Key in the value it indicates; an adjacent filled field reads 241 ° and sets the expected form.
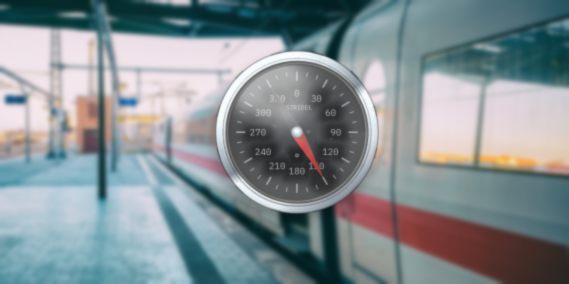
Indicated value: 150 °
